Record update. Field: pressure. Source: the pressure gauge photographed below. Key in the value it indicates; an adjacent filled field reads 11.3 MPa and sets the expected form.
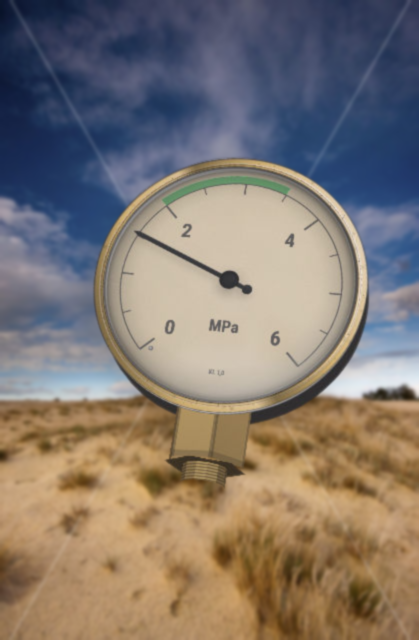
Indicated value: 1.5 MPa
